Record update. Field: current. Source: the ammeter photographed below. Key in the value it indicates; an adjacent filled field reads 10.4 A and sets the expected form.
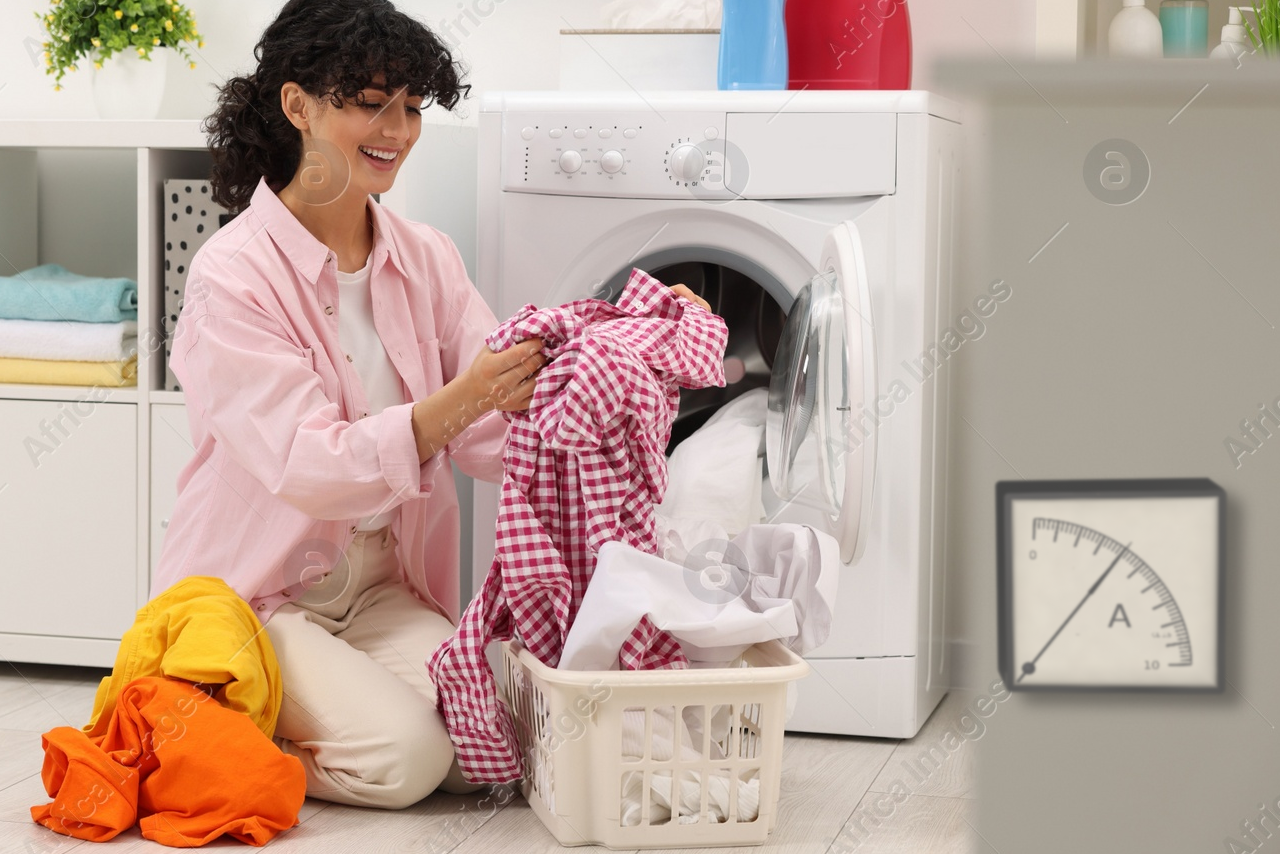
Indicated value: 4 A
